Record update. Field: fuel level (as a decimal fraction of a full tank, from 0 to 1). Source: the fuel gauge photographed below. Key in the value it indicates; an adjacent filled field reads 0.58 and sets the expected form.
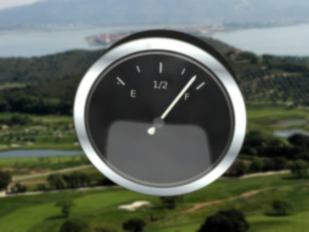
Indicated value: 0.875
